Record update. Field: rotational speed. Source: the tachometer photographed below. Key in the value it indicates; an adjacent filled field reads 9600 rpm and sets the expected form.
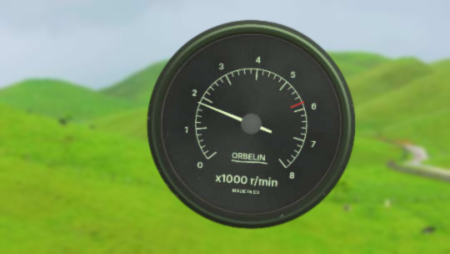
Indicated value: 1800 rpm
